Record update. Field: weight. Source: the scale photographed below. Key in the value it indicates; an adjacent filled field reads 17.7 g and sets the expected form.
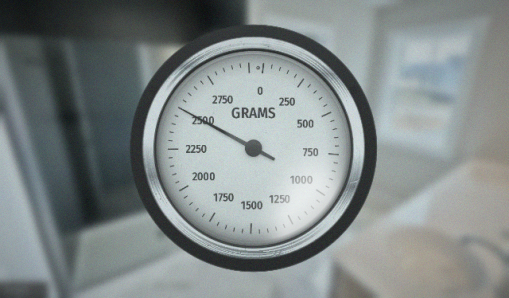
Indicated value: 2500 g
